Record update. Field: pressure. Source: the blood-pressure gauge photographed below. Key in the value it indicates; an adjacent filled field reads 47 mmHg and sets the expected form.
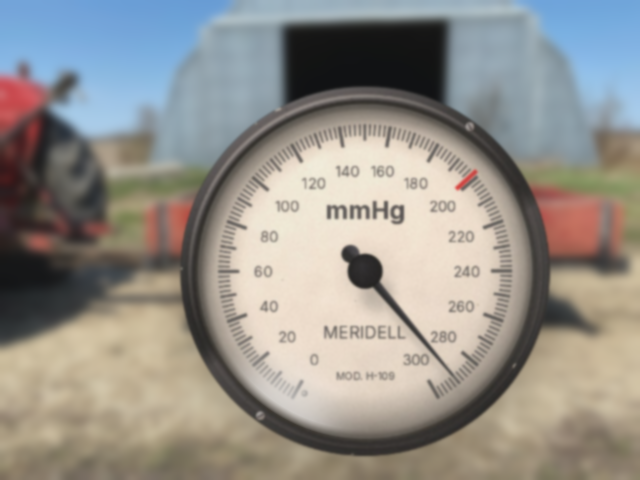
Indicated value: 290 mmHg
